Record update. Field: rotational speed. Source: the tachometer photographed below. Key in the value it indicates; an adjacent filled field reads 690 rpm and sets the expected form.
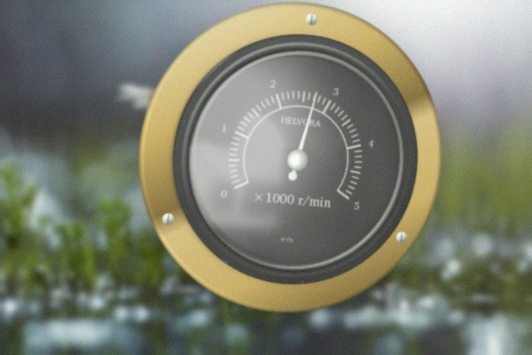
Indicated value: 2700 rpm
